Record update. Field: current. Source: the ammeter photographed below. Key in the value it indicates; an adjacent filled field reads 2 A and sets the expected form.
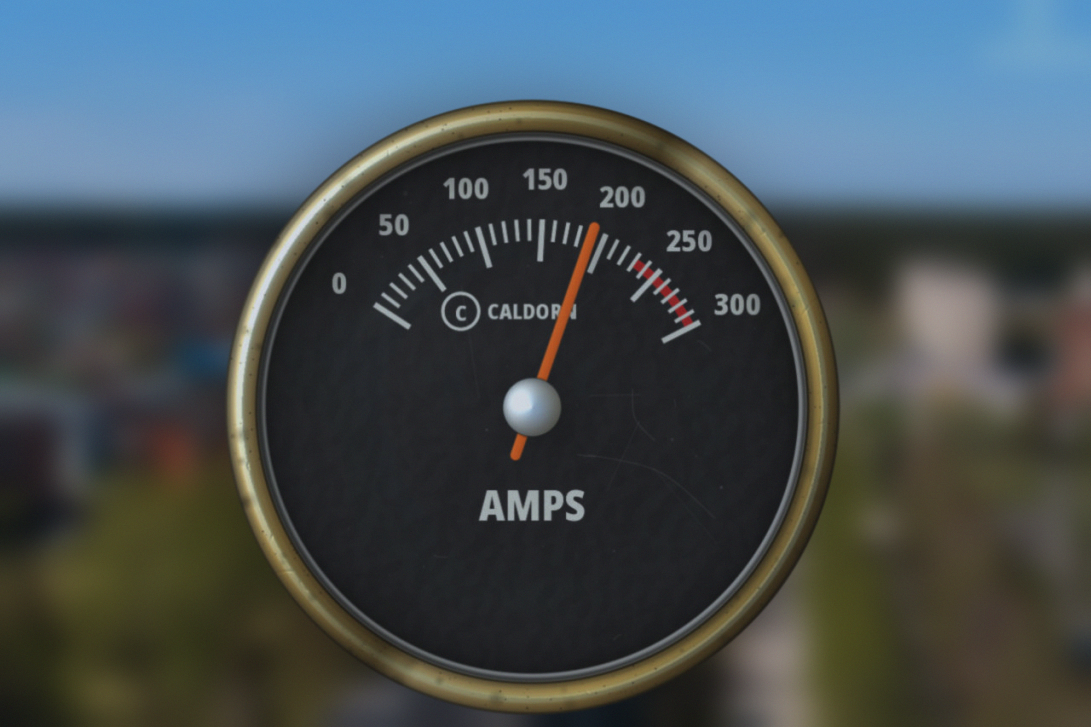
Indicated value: 190 A
